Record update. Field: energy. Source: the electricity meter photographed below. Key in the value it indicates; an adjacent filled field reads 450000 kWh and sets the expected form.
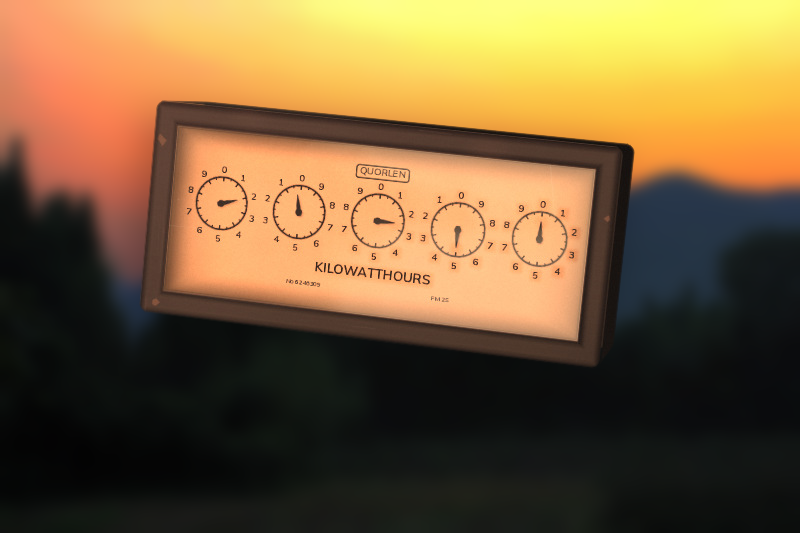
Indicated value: 20250 kWh
